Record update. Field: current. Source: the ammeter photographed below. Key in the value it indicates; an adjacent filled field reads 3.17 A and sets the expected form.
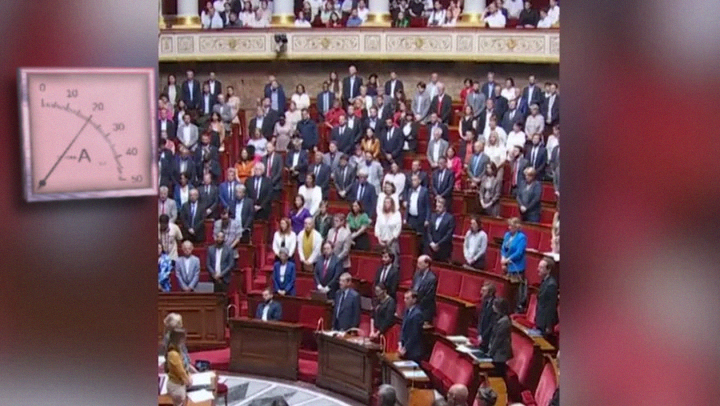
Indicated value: 20 A
